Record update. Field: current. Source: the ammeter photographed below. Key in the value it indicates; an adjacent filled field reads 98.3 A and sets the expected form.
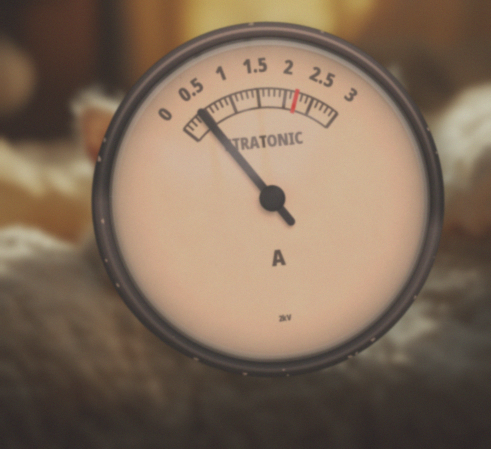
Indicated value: 0.4 A
